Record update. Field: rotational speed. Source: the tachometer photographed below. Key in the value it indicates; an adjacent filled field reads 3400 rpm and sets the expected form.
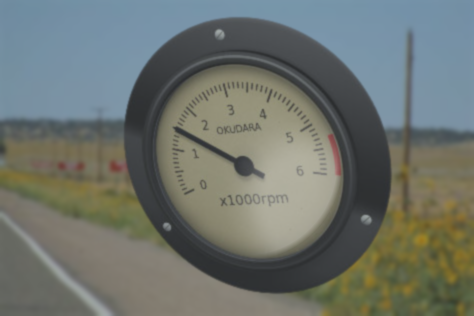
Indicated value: 1500 rpm
